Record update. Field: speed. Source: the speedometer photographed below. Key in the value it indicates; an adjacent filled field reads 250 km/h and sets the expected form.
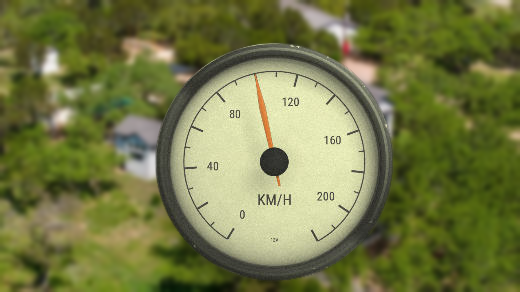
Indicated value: 100 km/h
